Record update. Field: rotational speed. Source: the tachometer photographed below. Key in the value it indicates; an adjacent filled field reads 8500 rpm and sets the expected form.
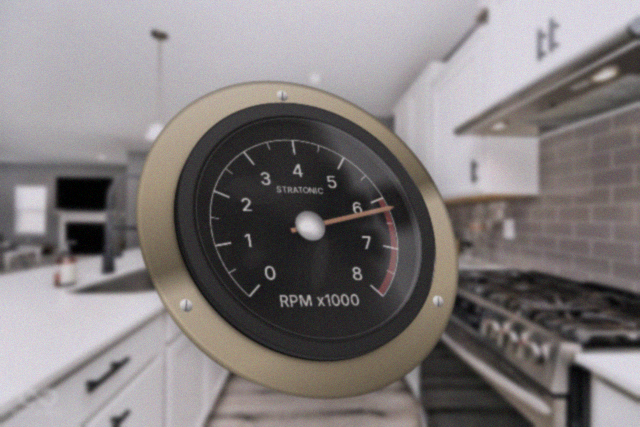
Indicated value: 6250 rpm
